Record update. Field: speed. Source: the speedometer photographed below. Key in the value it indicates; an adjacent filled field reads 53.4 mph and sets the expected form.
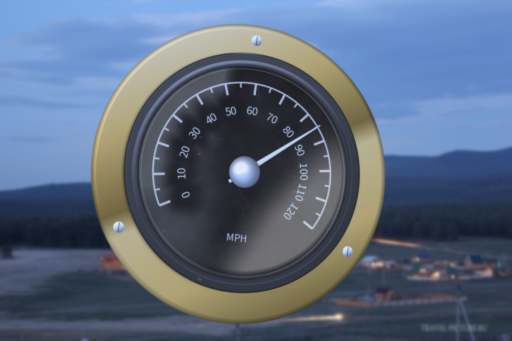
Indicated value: 85 mph
